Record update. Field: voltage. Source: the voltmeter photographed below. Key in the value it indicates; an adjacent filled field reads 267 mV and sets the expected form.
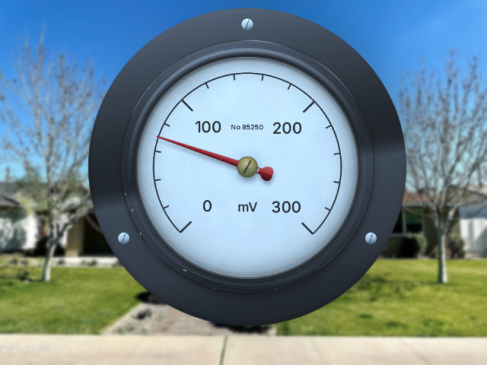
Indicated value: 70 mV
